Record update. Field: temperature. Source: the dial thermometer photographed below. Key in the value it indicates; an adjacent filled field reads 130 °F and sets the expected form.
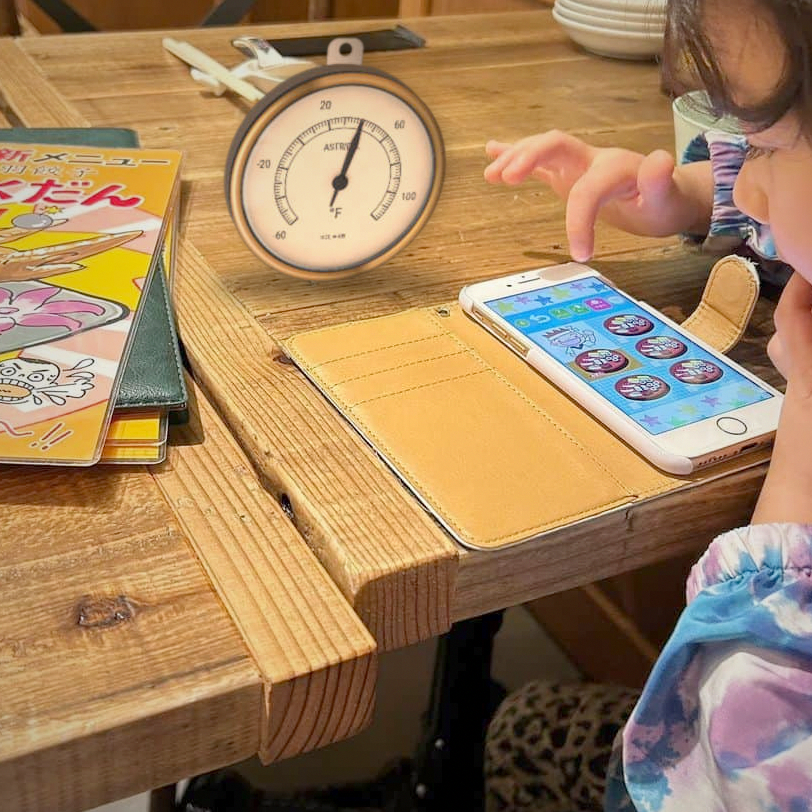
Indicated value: 40 °F
